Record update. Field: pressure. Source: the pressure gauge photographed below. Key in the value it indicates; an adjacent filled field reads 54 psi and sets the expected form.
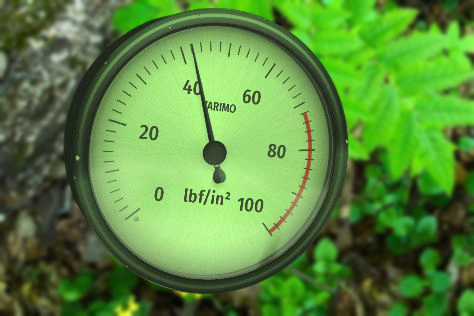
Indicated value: 42 psi
